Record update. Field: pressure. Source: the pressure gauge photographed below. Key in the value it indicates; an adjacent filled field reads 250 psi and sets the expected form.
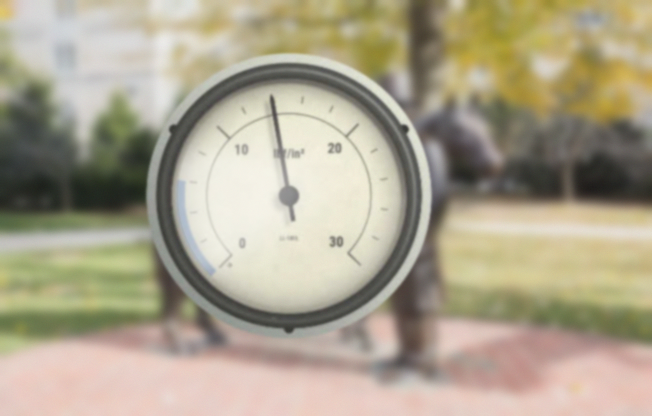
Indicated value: 14 psi
